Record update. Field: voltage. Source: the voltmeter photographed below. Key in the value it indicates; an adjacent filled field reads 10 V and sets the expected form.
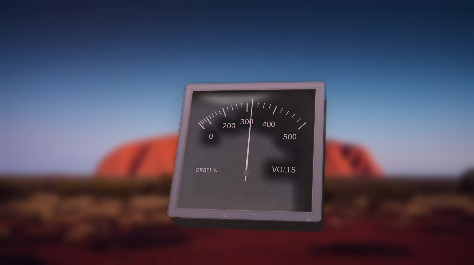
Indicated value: 320 V
